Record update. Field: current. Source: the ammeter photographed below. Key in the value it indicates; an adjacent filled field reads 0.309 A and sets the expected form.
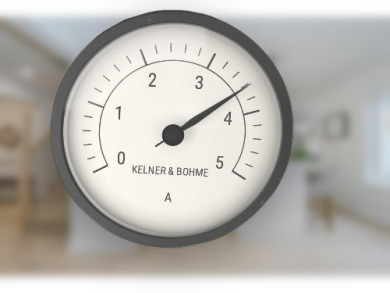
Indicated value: 3.6 A
